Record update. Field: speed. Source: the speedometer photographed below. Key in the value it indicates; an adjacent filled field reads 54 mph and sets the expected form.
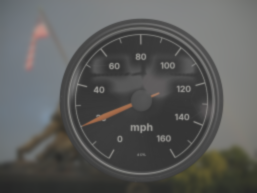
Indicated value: 20 mph
